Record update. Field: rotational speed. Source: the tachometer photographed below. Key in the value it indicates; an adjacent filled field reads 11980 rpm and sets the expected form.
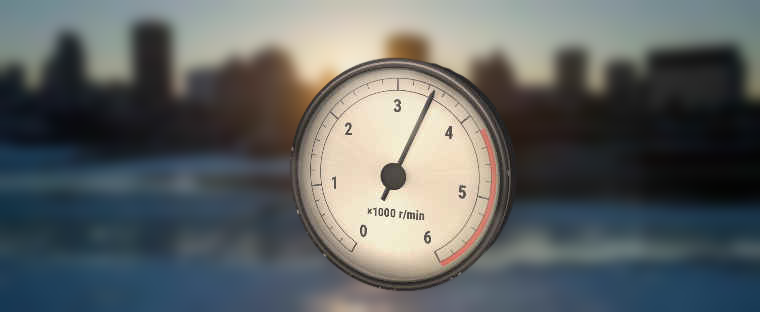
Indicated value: 3500 rpm
